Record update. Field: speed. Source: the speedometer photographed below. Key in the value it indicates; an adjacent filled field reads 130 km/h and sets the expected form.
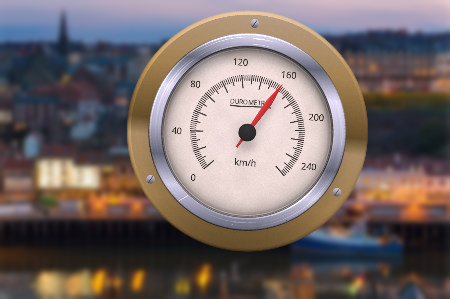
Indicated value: 160 km/h
